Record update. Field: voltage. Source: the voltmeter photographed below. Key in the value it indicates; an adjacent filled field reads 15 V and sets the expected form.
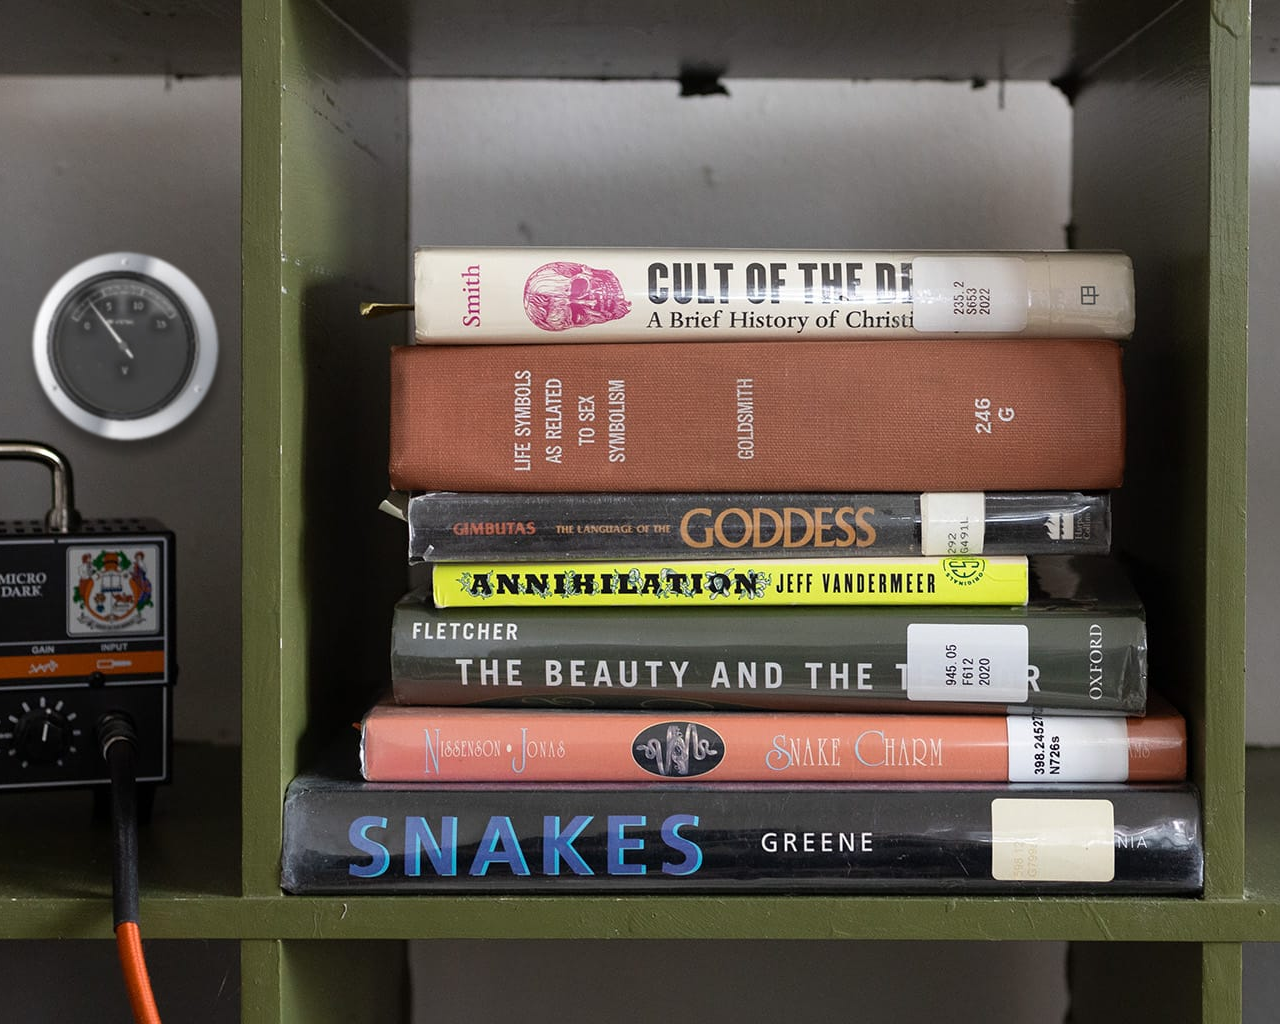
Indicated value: 3 V
